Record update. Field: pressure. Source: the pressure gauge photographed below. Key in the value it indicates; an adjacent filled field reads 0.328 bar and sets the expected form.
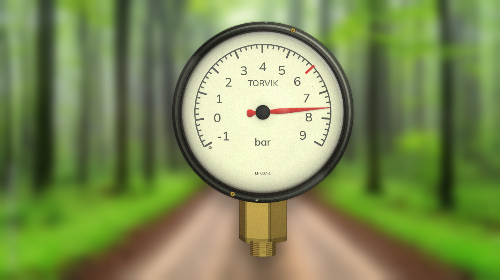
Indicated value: 7.6 bar
